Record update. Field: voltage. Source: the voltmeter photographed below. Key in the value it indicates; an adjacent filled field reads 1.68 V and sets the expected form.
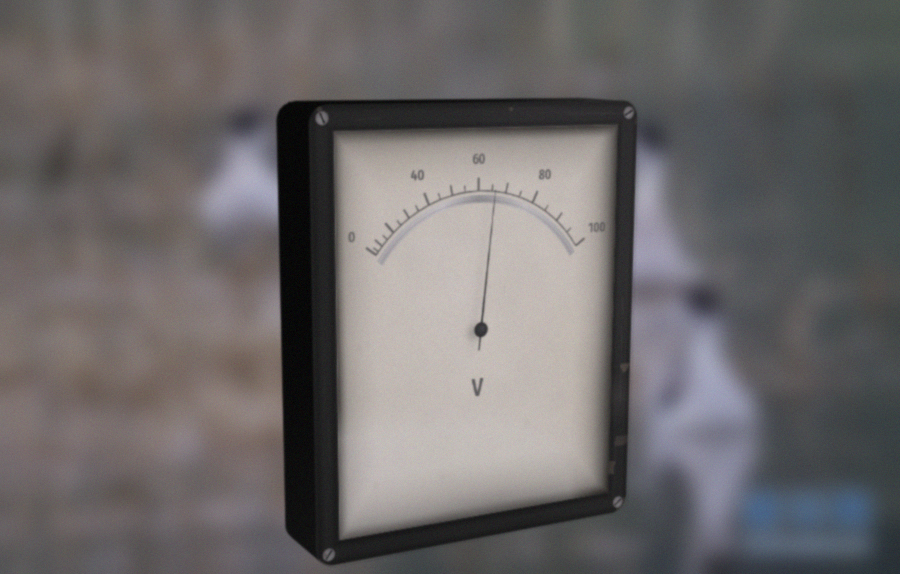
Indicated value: 65 V
